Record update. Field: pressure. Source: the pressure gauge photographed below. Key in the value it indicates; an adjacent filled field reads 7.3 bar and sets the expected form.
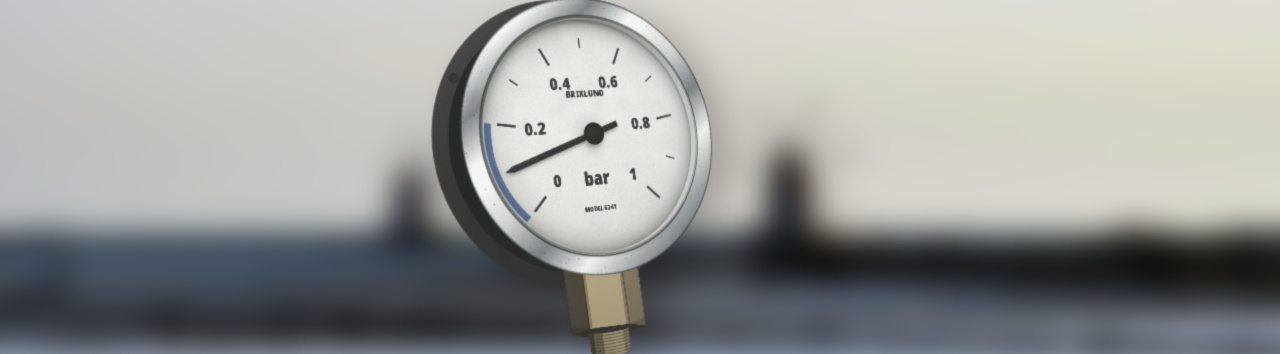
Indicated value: 0.1 bar
